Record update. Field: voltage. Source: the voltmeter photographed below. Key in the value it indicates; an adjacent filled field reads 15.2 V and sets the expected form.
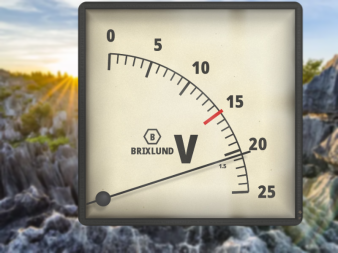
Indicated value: 20.5 V
